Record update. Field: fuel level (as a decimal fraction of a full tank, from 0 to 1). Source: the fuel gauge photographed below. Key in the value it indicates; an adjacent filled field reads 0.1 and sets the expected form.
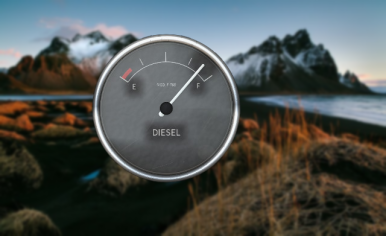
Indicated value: 0.875
